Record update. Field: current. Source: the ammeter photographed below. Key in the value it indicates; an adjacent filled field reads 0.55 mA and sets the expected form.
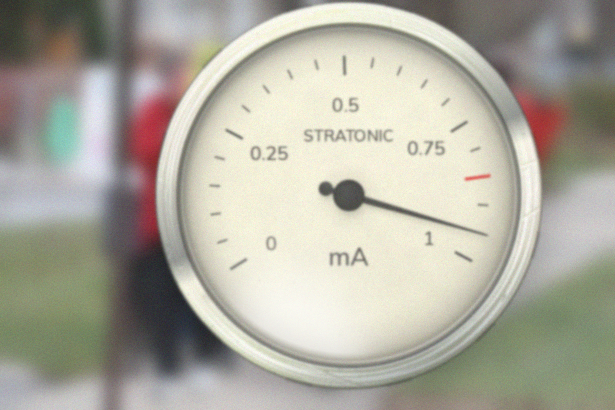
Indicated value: 0.95 mA
